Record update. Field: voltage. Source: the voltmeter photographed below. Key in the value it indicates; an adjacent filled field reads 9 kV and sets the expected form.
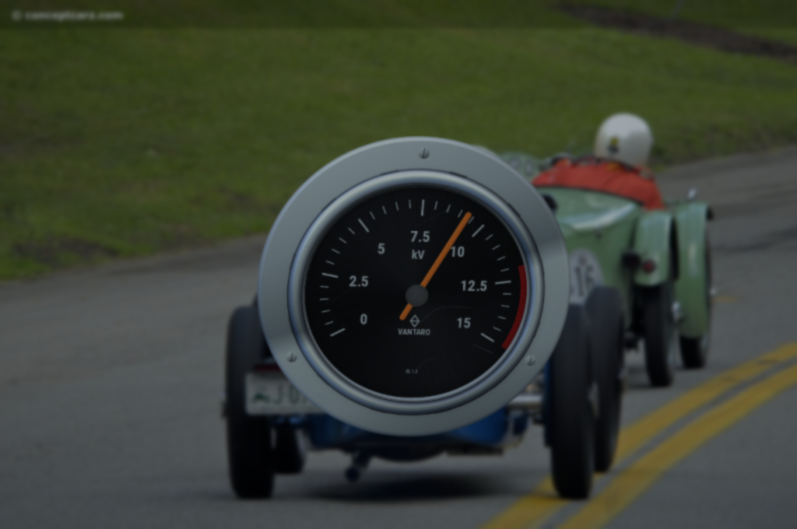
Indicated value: 9.25 kV
